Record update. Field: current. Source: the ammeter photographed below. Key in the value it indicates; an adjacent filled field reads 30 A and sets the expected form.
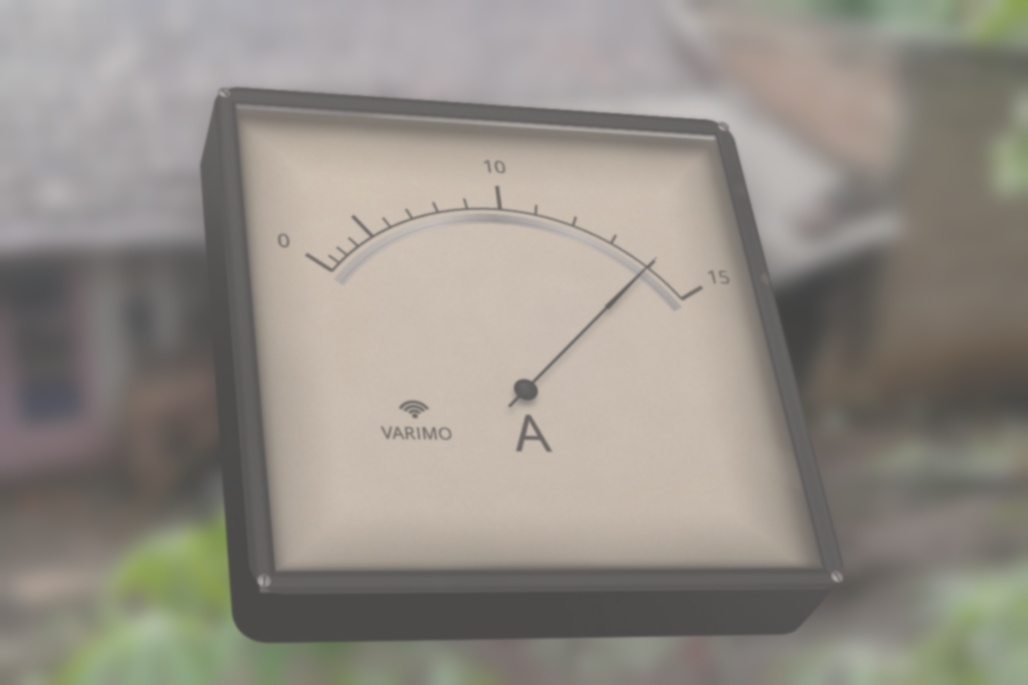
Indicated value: 14 A
